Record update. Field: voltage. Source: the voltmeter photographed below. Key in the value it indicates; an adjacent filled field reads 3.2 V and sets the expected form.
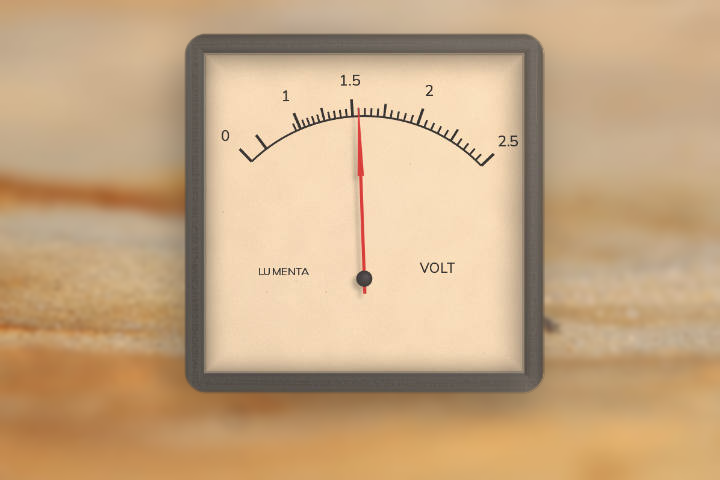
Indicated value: 1.55 V
